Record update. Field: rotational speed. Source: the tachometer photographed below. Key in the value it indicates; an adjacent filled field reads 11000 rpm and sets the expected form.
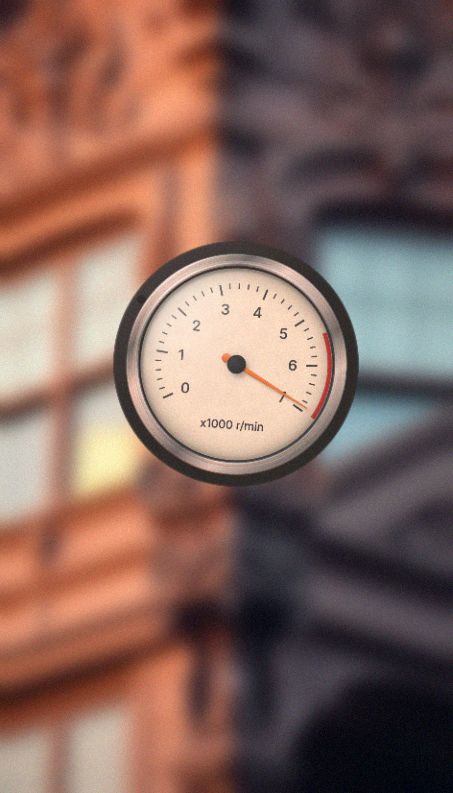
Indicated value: 6900 rpm
